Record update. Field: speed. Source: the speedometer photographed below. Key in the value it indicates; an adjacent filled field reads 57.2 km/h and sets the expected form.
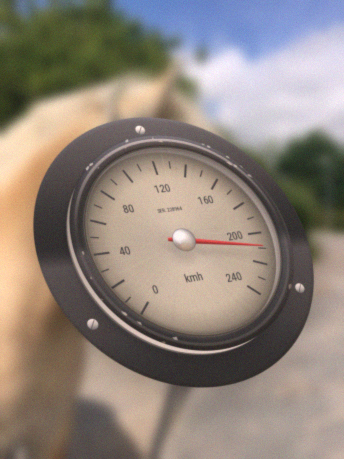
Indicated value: 210 km/h
